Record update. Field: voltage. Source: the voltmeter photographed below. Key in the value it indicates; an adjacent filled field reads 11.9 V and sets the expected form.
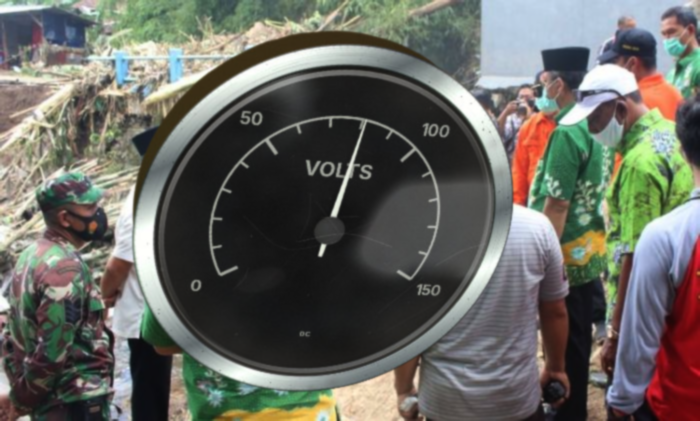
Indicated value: 80 V
